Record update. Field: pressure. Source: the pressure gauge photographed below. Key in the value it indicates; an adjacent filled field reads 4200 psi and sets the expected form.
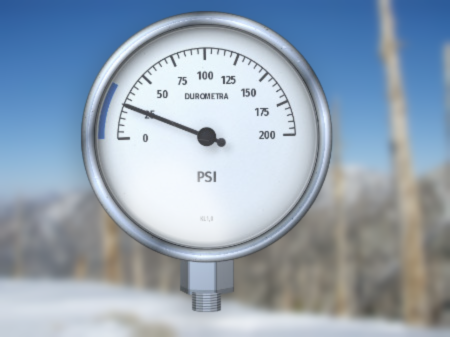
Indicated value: 25 psi
